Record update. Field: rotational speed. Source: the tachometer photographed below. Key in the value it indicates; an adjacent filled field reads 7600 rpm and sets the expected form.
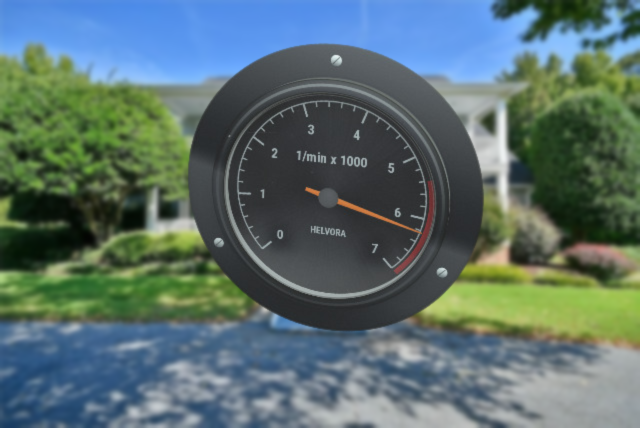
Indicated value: 6200 rpm
